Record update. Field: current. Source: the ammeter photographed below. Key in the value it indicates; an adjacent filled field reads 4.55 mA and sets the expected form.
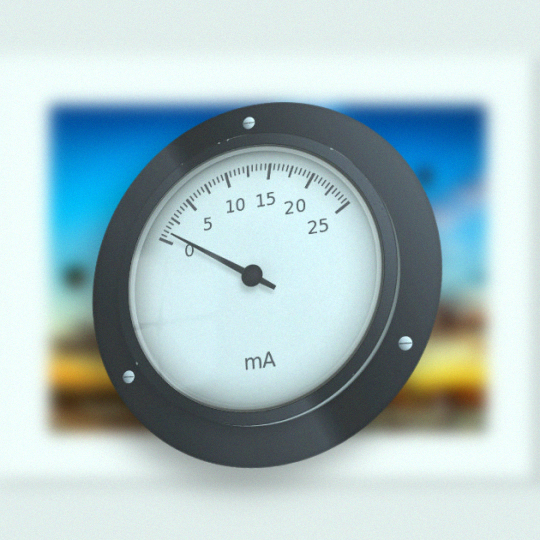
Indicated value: 1 mA
